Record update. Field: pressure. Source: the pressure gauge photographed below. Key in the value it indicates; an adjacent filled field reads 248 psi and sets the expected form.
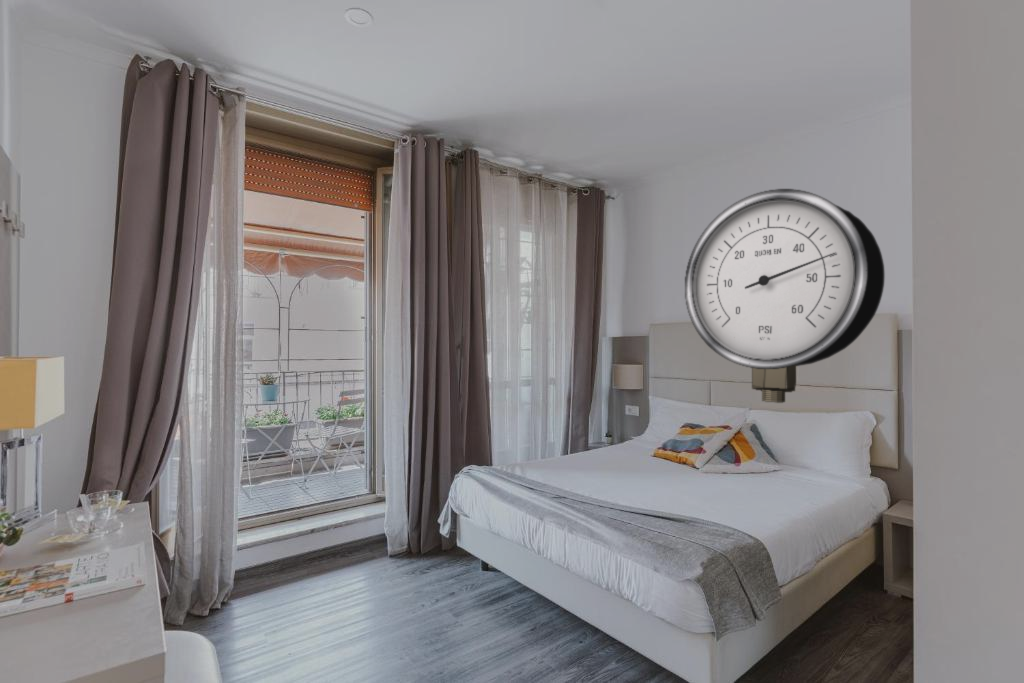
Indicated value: 46 psi
